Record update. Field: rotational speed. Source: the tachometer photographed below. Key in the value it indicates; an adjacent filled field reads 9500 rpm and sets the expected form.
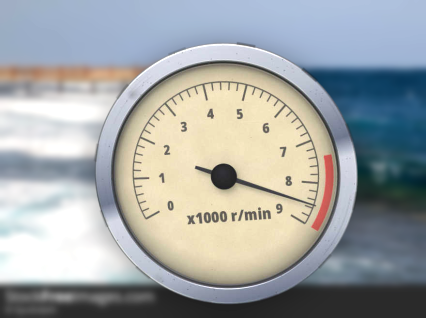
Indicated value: 8500 rpm
